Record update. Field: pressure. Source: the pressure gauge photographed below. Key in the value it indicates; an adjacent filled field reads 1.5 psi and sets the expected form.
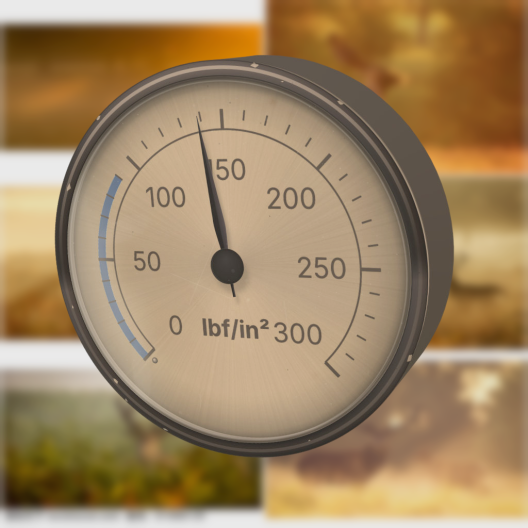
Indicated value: 140 psi
